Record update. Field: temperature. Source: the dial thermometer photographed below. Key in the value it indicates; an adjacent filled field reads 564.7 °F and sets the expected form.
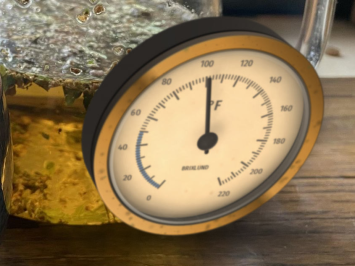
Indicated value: 100 °F
